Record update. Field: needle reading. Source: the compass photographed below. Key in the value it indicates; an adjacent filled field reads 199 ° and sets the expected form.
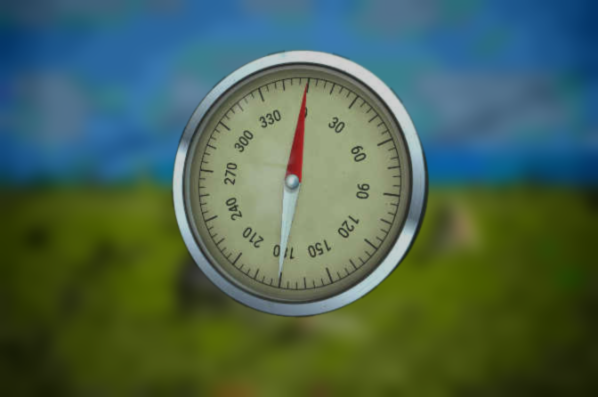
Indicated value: 0 °
